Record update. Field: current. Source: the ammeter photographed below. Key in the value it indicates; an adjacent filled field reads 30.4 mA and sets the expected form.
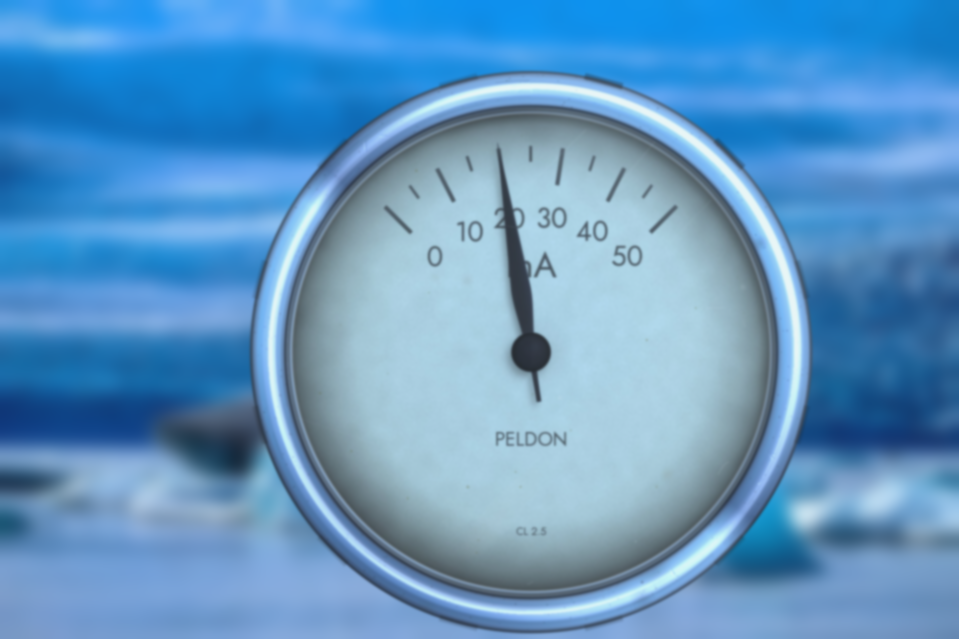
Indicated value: 20 mA
